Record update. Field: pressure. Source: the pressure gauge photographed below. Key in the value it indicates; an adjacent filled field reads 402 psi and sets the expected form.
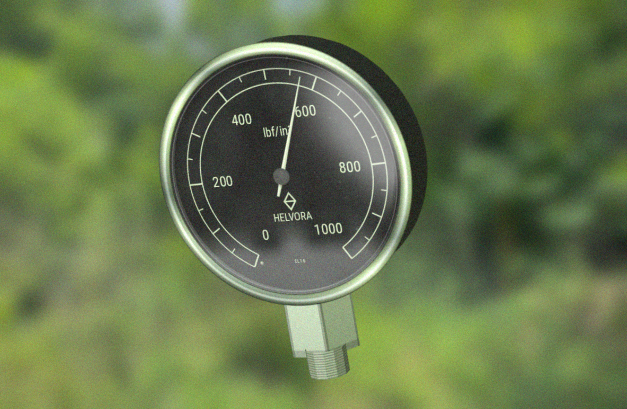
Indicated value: 575 psi
